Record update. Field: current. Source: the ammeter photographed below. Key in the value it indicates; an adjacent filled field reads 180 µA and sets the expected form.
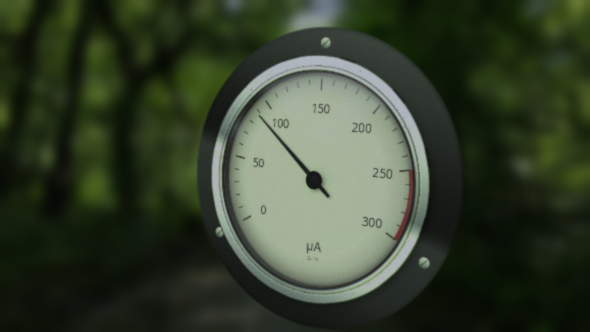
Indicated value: 90 µA
